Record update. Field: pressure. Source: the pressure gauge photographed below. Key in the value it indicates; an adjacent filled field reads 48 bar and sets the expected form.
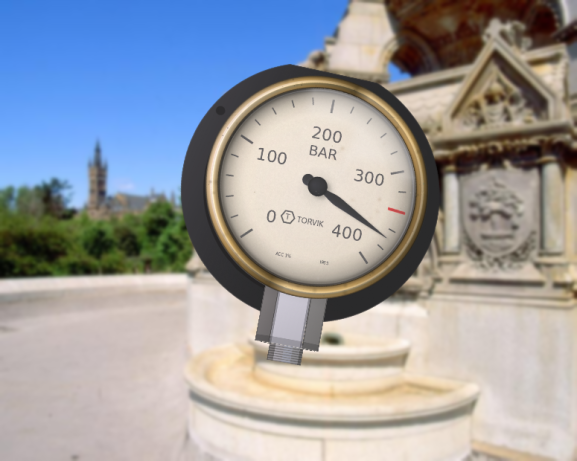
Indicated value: 370 bar
